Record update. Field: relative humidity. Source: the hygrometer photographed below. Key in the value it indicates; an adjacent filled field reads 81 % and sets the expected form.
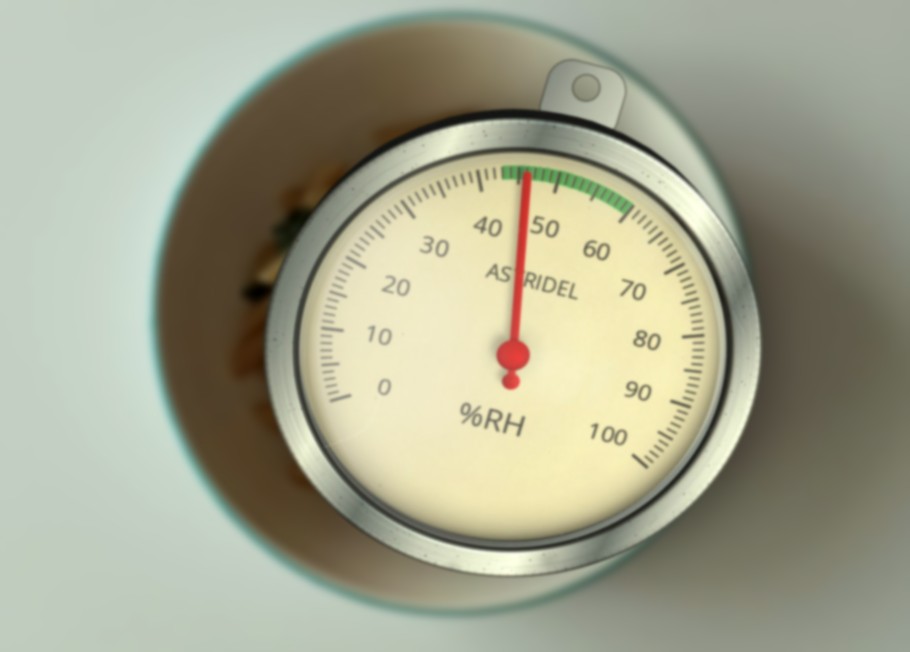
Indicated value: 46 %
